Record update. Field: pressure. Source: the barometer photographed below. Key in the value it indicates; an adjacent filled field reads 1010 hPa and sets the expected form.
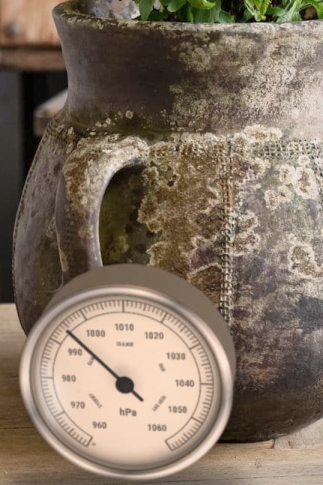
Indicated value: 995 hPa
